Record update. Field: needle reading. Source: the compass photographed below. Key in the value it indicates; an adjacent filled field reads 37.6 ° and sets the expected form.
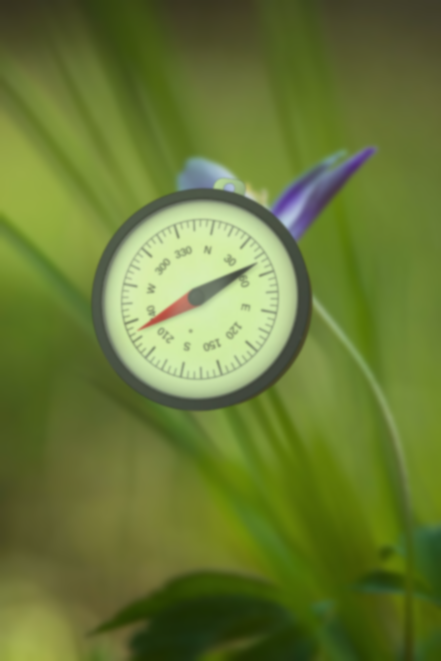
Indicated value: 230 °
